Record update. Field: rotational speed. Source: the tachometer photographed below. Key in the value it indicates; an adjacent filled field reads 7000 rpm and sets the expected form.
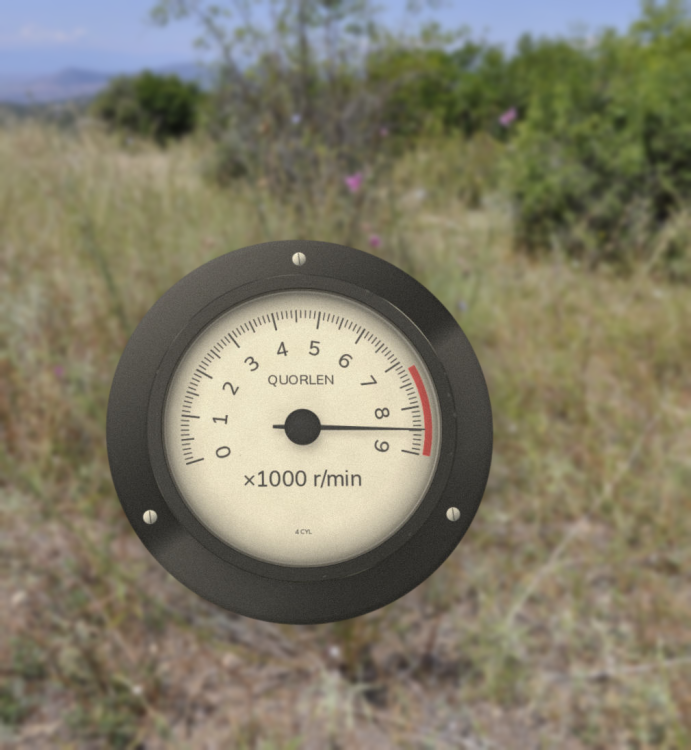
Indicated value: 8500 rpm
